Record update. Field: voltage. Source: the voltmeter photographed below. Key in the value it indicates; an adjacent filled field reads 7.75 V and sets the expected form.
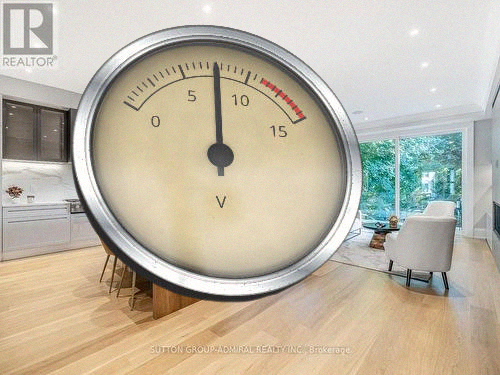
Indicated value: 7.5 V
